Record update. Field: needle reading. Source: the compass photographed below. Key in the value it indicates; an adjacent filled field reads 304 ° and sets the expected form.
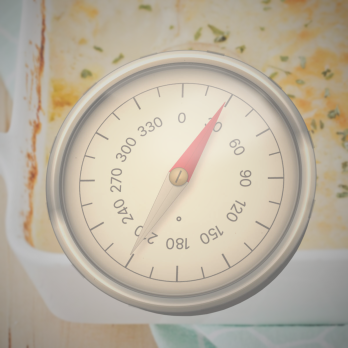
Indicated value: 30 °
